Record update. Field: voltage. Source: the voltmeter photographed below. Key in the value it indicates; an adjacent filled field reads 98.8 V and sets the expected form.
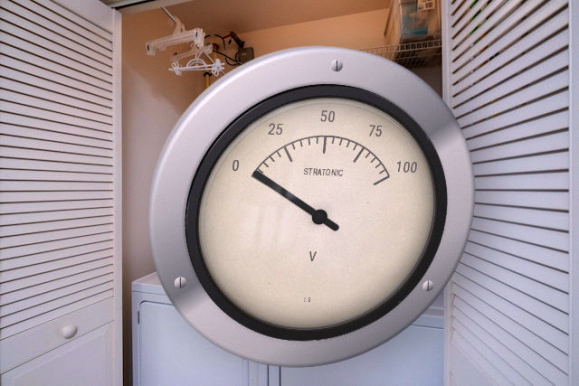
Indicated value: 2.5 V
